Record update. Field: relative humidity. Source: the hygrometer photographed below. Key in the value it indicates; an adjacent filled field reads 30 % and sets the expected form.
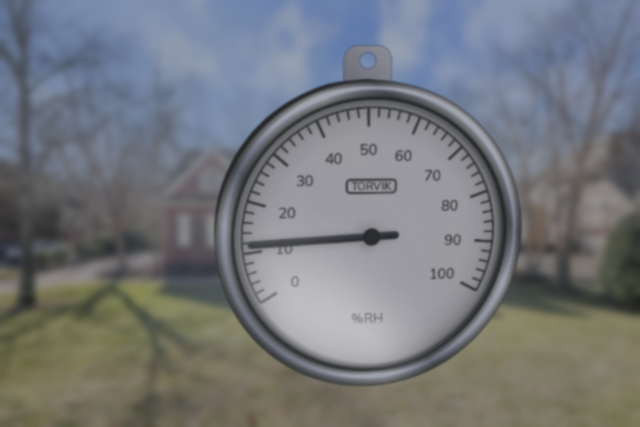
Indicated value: 12 %
